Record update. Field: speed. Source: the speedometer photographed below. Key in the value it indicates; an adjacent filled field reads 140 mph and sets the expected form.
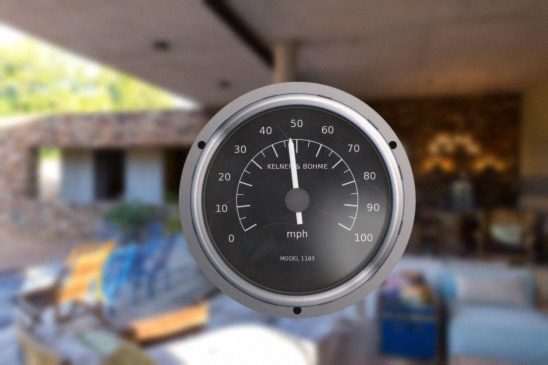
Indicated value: 47.5 mph
